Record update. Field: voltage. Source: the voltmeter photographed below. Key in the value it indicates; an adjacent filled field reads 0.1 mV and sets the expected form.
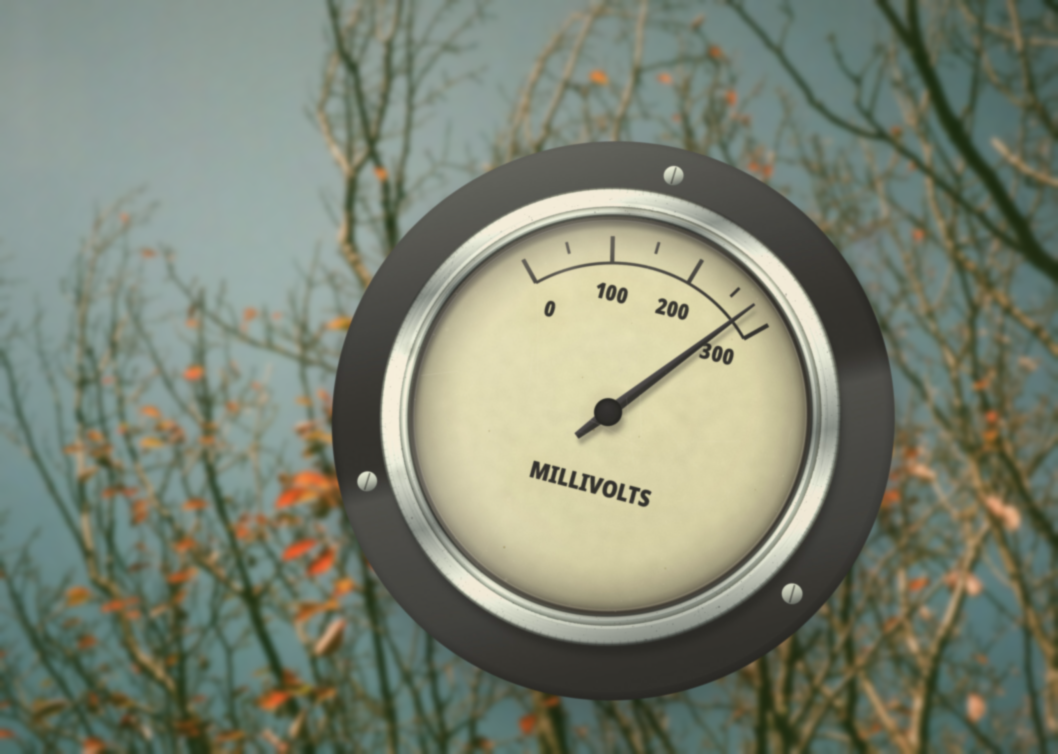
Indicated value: 275 mV
